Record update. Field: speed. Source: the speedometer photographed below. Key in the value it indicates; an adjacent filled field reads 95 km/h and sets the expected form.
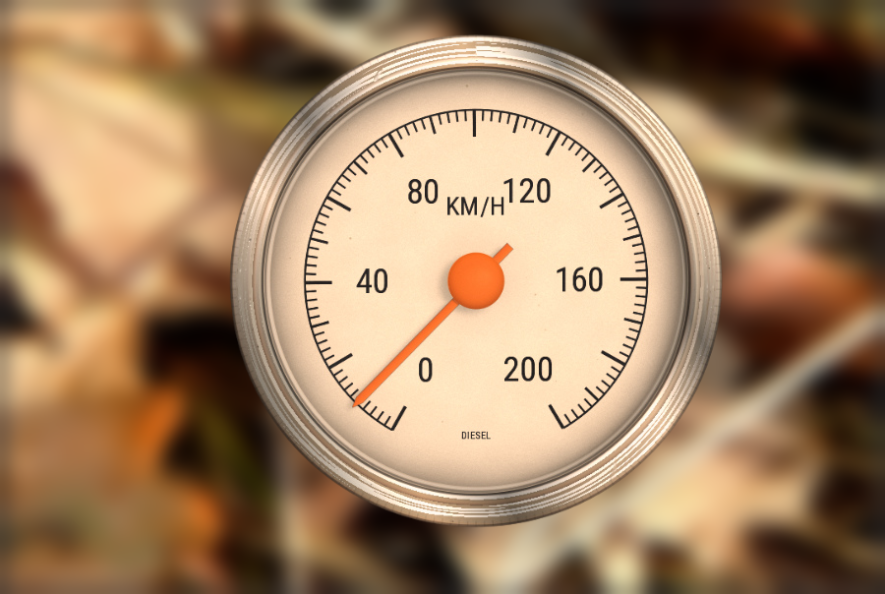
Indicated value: 10 km/h
